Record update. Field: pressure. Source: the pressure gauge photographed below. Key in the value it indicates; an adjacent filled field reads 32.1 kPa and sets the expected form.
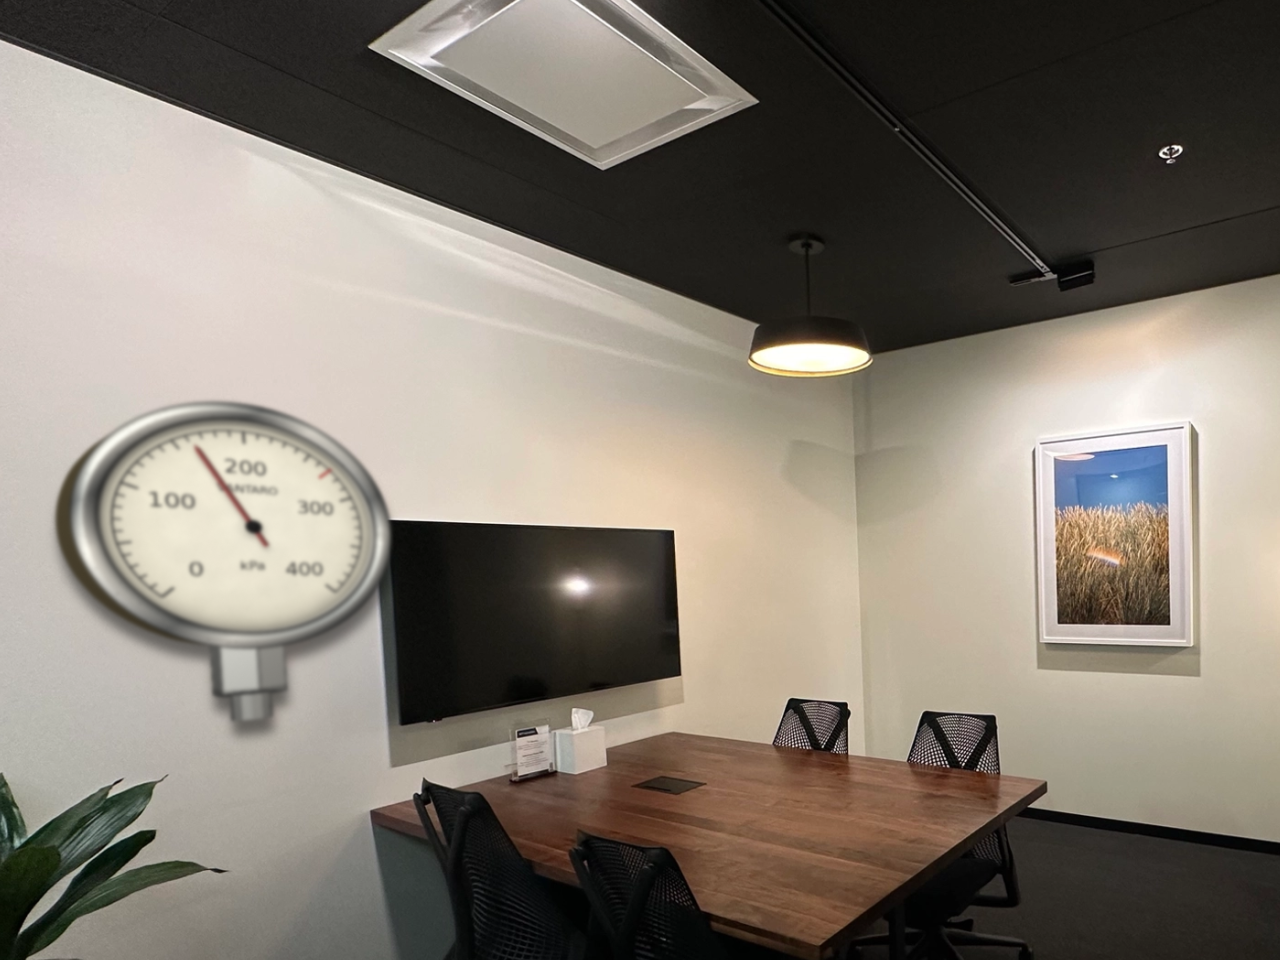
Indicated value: 160 kPa
